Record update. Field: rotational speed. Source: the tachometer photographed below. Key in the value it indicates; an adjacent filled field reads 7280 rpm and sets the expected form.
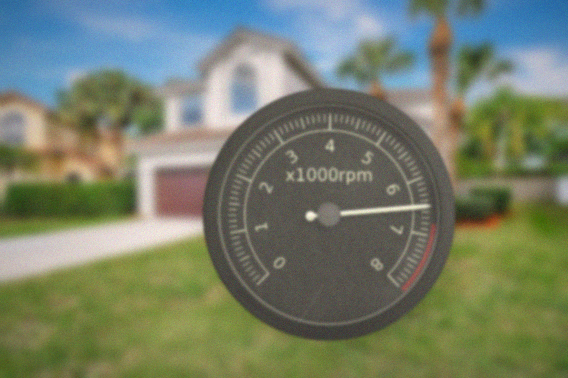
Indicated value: 6500 rpm
